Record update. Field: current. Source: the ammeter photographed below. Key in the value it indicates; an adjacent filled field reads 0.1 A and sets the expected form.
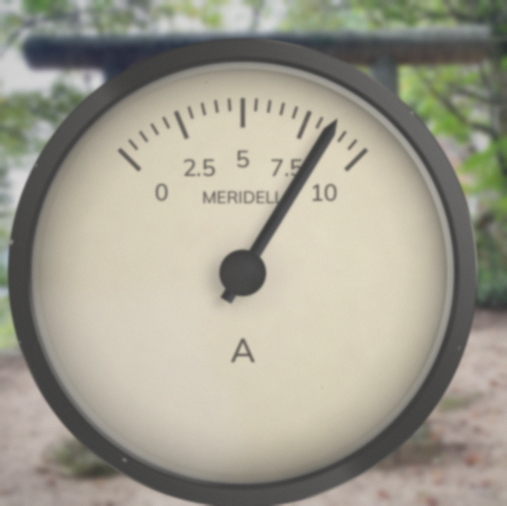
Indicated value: 8.5 A
